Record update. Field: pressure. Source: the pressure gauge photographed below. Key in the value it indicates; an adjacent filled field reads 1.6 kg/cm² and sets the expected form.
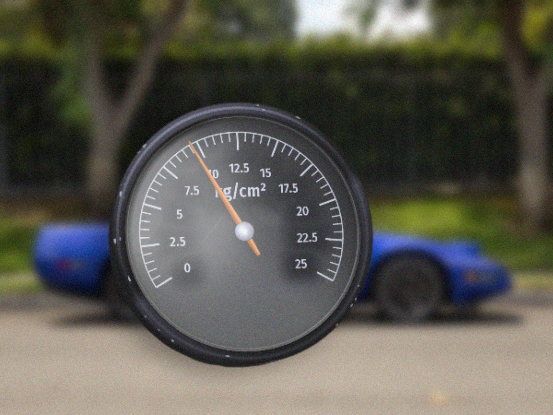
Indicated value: 9.5 kg/cm²
